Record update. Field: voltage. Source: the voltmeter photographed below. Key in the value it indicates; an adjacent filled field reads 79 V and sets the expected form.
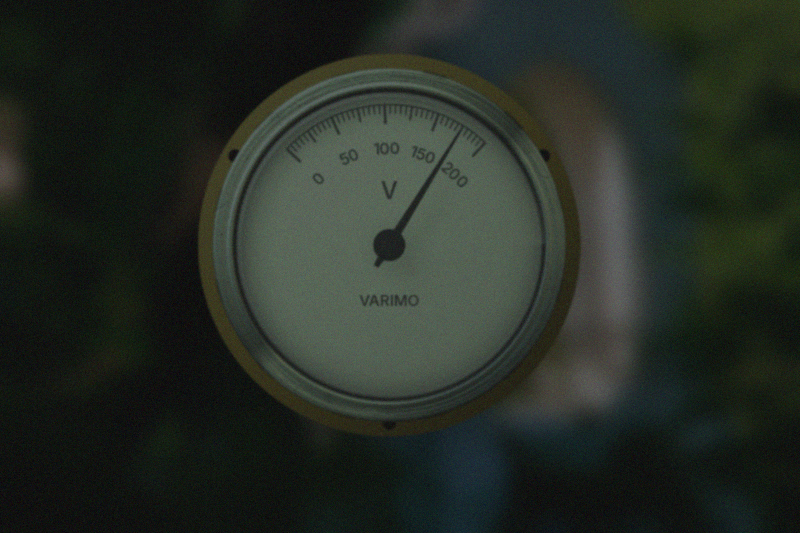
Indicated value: 175 V
